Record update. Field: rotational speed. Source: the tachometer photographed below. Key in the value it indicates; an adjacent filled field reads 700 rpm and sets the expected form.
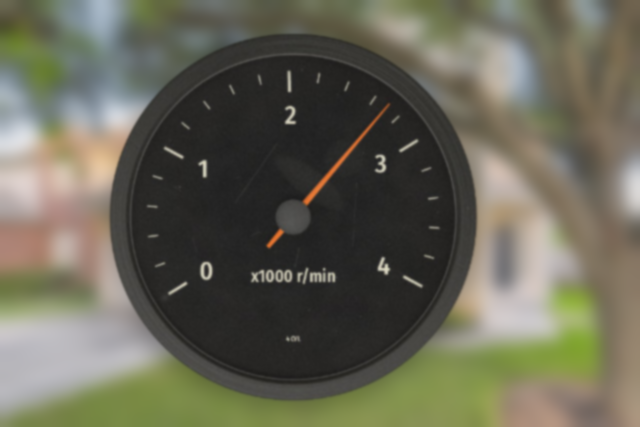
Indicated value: 2700 rpm
